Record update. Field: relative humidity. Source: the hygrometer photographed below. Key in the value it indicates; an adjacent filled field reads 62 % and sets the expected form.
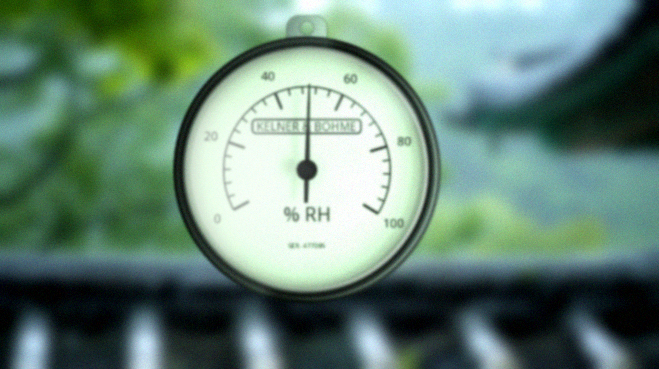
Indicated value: 50 %
